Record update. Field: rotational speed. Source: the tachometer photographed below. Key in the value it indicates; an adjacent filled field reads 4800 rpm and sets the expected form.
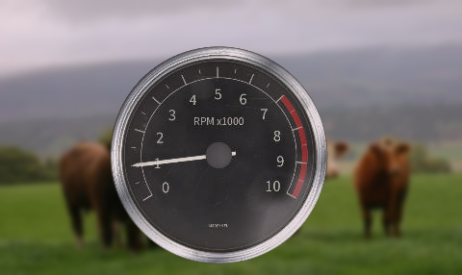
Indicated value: 1000 rpm
